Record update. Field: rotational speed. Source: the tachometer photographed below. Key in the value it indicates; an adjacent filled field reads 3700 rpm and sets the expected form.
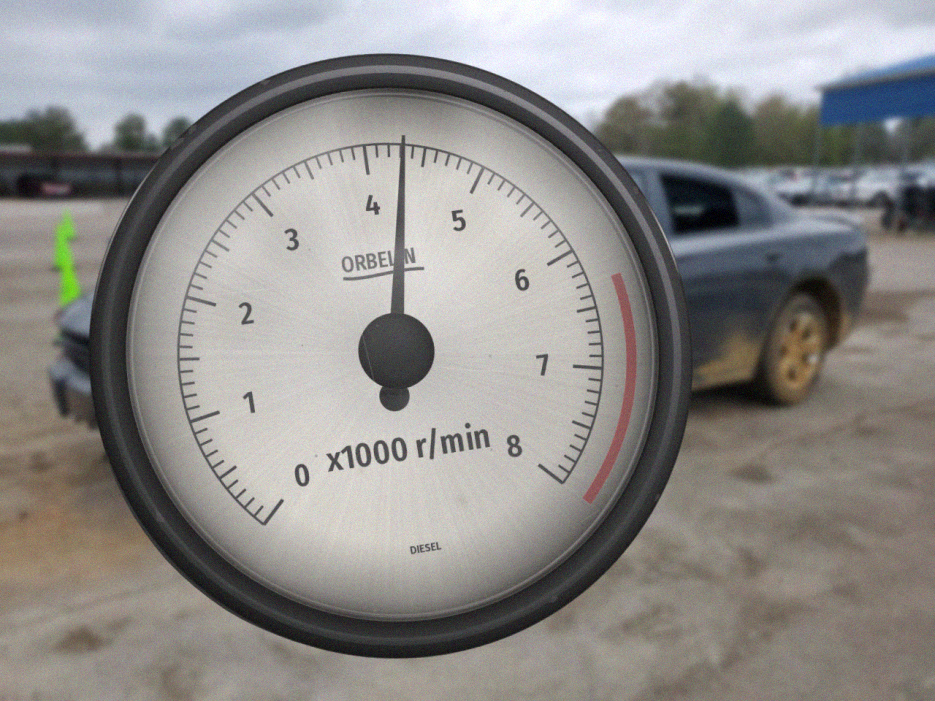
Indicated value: 4300 rpm
